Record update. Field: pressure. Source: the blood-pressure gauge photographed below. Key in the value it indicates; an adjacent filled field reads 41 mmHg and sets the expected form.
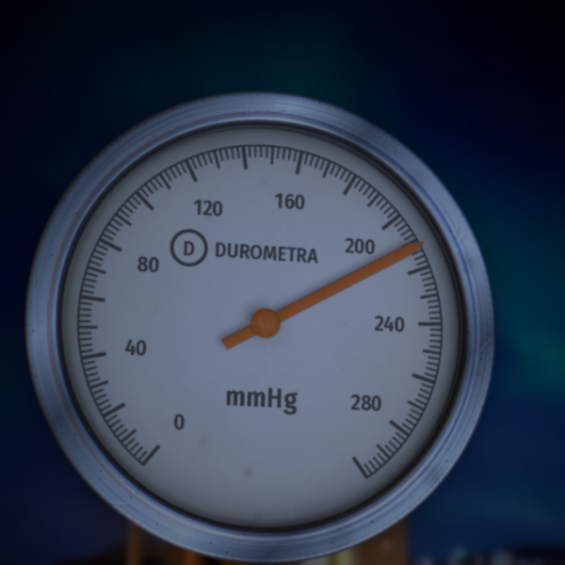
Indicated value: 212 mmHg
